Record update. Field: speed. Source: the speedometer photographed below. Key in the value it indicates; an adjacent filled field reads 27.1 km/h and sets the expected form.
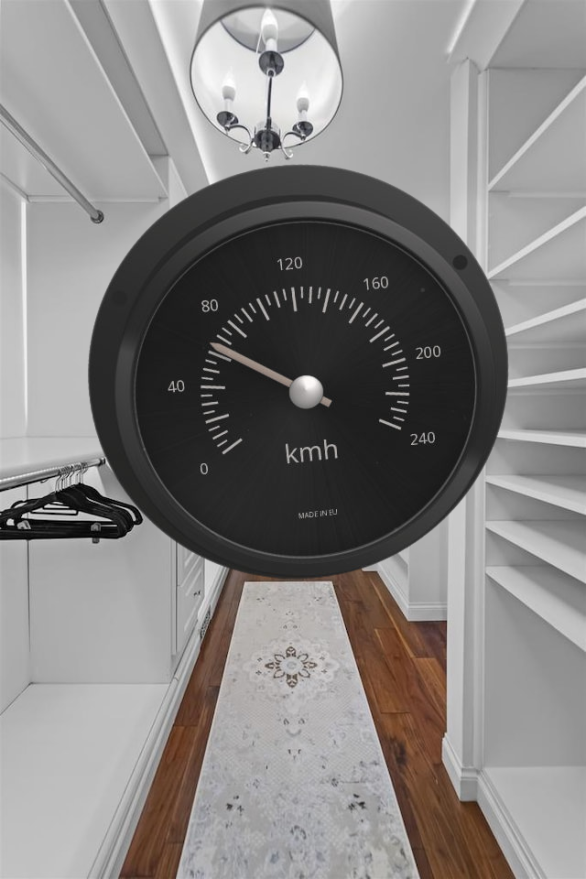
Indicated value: 65 km/h
